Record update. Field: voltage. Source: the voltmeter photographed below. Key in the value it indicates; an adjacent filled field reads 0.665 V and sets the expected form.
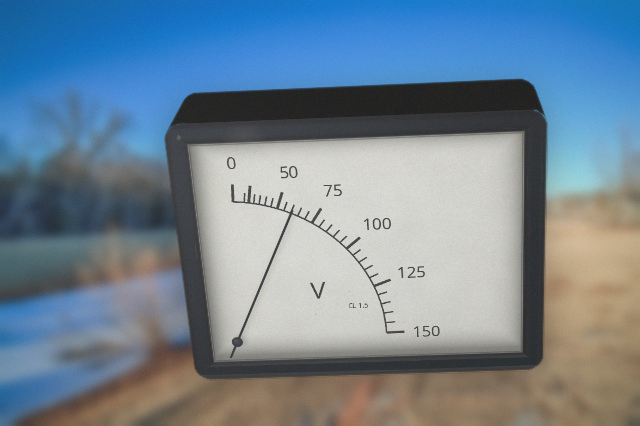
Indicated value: 60 V
